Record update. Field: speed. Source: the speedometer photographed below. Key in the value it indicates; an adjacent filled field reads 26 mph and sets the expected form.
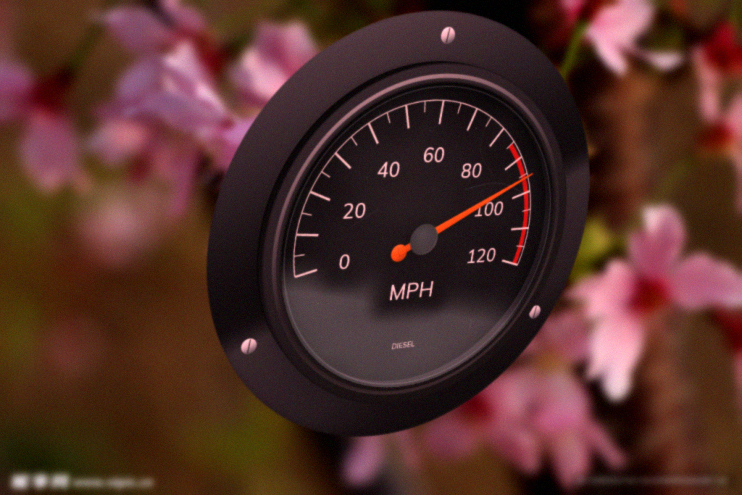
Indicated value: 95 mph
